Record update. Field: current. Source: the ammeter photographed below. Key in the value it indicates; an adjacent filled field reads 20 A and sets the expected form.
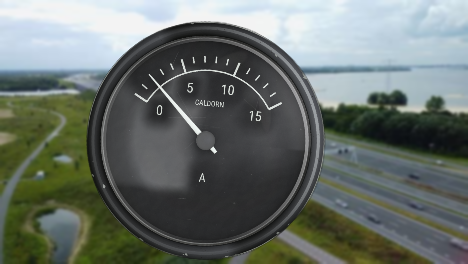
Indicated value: 2 A
